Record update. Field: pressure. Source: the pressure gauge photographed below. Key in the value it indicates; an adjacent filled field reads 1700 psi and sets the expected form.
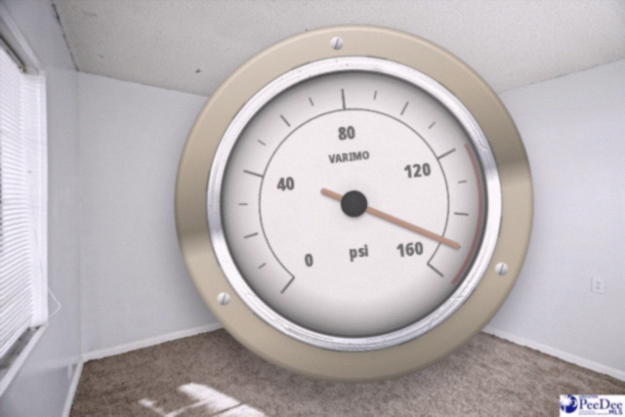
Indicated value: 150 psi
